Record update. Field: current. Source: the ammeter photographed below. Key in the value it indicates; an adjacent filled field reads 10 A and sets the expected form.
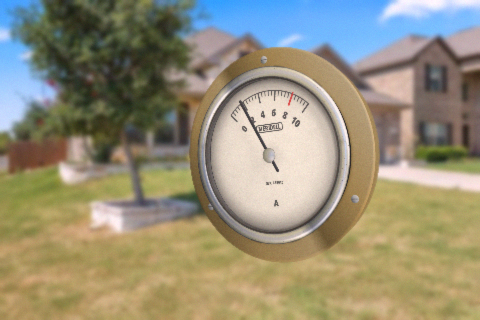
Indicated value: 2 A
